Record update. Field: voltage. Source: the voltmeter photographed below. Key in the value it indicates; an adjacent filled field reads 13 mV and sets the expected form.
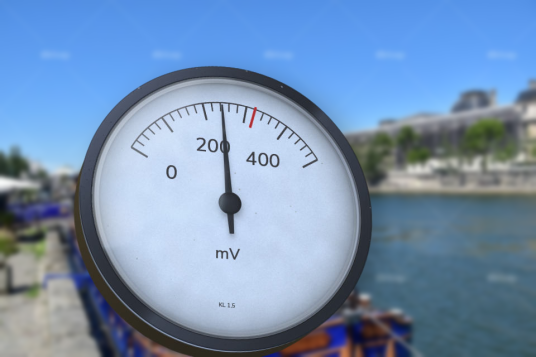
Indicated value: 240 mV
